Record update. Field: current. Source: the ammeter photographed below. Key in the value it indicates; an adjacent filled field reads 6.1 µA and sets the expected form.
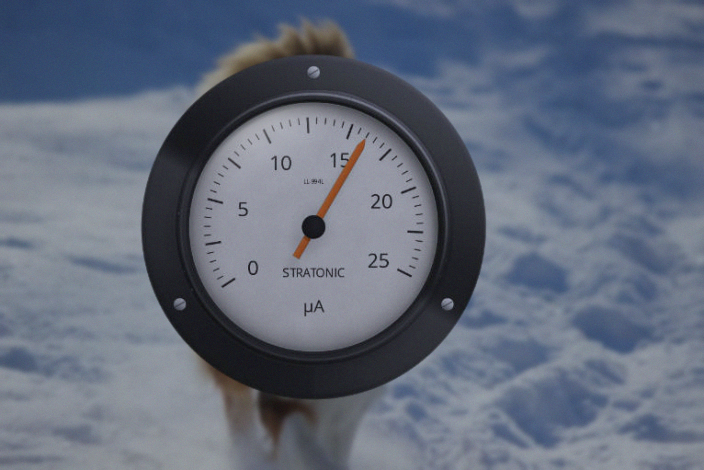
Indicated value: 16 µA
